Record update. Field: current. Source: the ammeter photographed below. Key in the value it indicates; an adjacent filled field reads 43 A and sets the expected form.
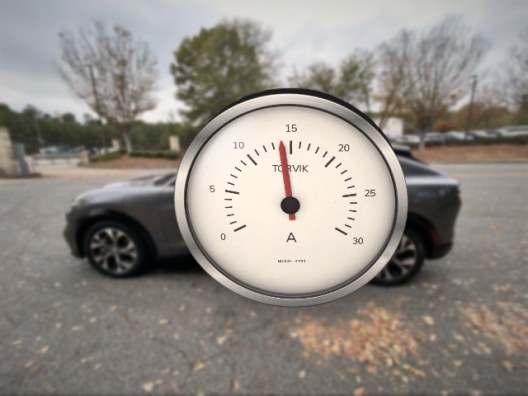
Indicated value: 14 A
